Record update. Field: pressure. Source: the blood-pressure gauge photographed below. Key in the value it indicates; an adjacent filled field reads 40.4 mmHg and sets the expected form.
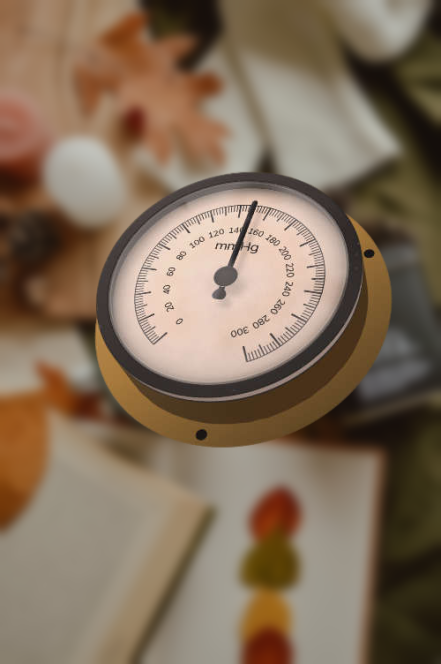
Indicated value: 150 mmHg
